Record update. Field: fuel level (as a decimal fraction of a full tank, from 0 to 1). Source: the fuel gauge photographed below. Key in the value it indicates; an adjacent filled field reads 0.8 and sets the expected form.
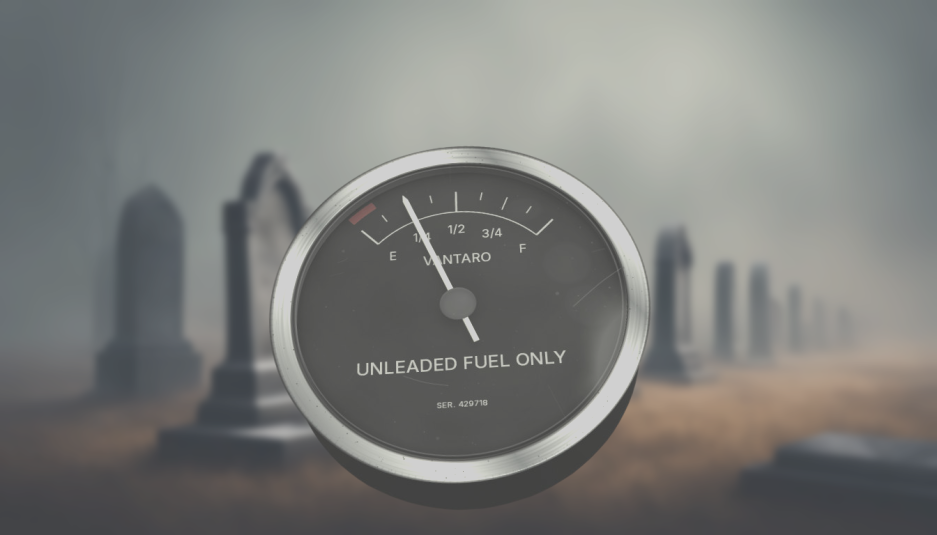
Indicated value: 0.25
